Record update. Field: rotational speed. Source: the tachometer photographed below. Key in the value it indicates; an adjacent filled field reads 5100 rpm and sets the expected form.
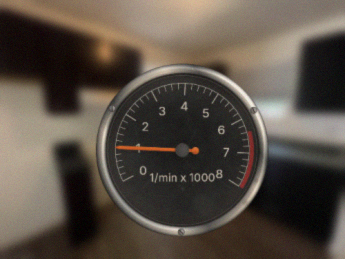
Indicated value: 1000 rpm
